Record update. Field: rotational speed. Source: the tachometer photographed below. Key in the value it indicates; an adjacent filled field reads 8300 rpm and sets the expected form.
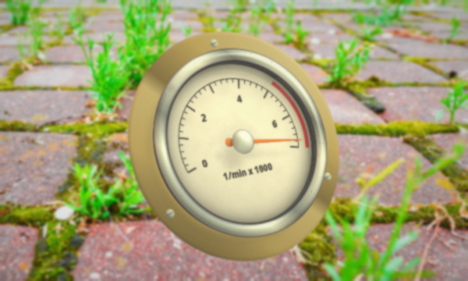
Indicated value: 6800 rpm
